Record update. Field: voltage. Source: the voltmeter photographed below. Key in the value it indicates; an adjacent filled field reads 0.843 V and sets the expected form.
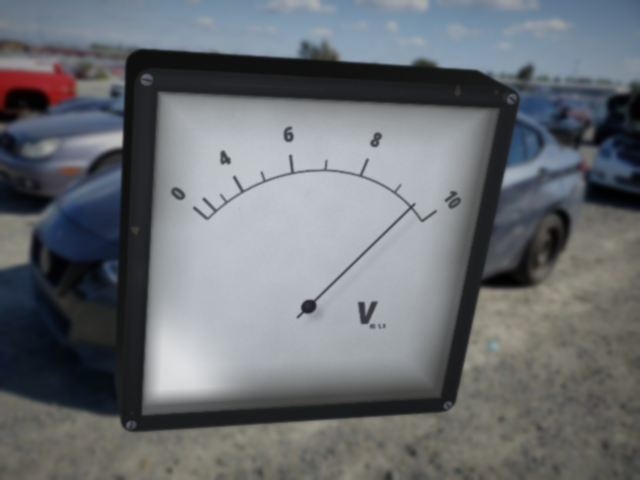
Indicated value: 9.5 V
